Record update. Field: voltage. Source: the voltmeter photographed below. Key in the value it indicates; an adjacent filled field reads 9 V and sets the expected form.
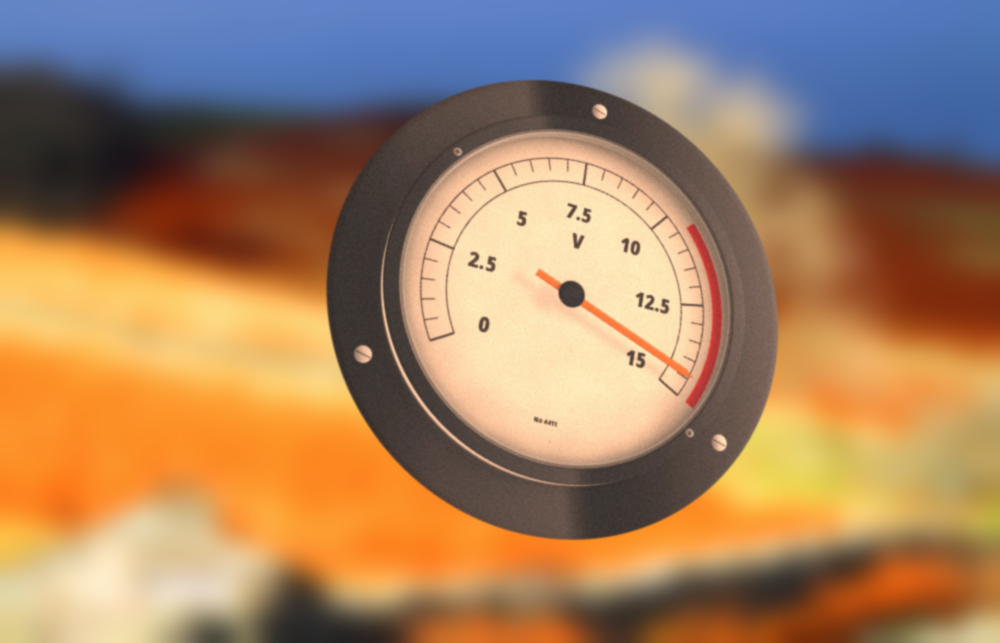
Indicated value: 14.5 V
